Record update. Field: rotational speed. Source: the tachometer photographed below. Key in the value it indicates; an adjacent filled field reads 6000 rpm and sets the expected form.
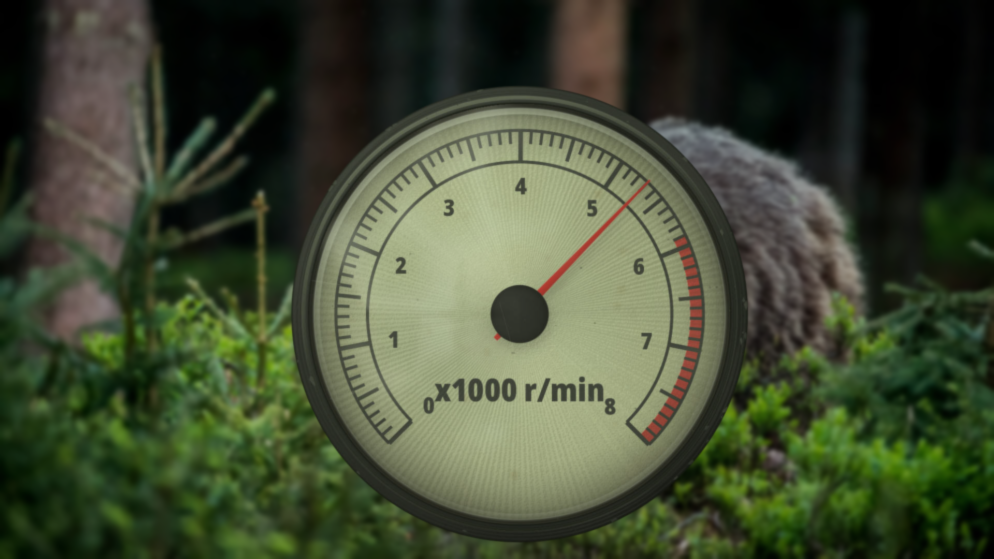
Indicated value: 5300 rpm
